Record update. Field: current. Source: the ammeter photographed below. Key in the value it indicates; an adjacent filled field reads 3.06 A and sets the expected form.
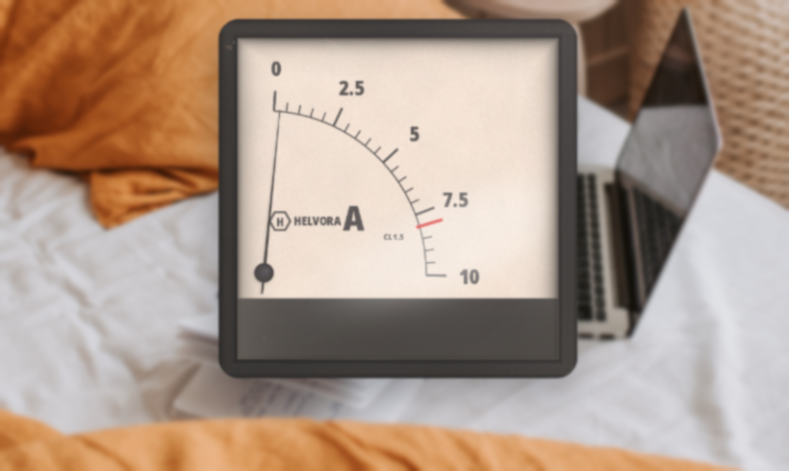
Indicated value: 0.25 A
